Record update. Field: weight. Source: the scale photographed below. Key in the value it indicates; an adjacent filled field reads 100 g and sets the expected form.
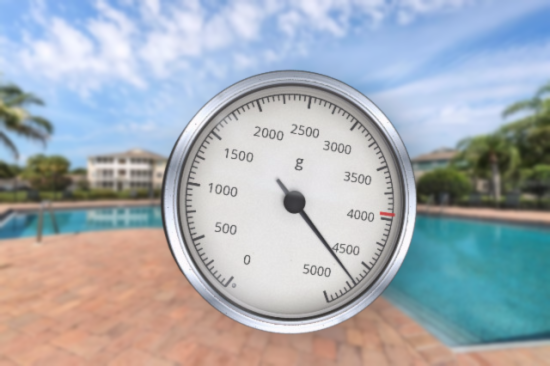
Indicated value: 4700 g
